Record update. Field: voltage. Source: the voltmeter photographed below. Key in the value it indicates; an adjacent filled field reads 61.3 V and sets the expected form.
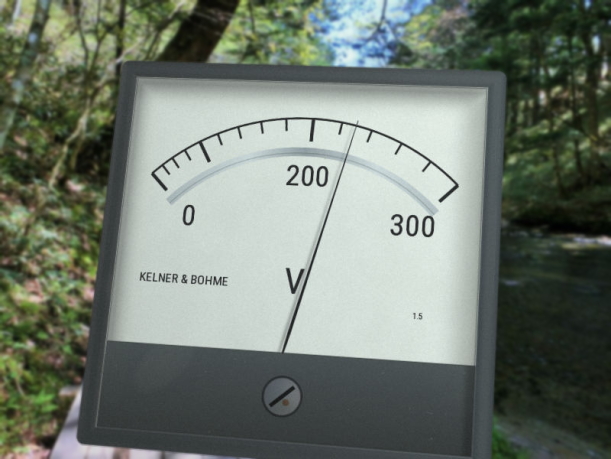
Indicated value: 230 V
